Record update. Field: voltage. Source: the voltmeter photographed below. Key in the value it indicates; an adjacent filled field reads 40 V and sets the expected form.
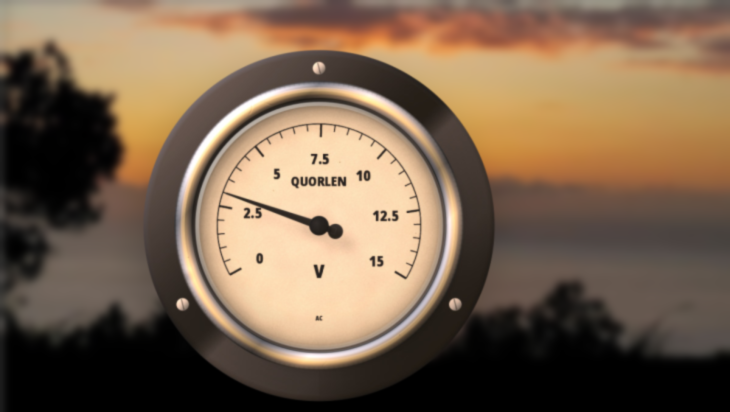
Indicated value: 3 V
